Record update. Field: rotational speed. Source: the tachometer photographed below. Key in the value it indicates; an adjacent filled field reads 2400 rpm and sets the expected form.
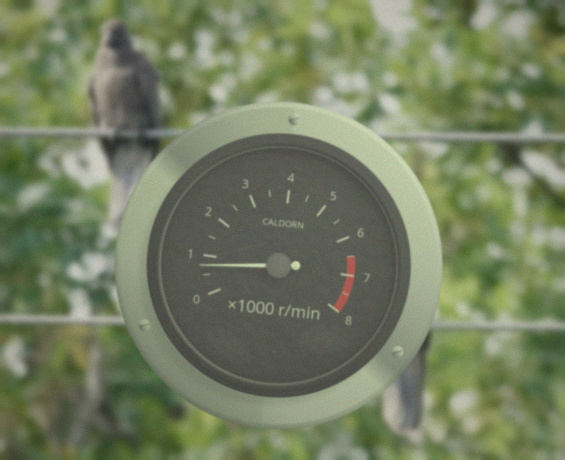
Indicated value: 750 rpm
